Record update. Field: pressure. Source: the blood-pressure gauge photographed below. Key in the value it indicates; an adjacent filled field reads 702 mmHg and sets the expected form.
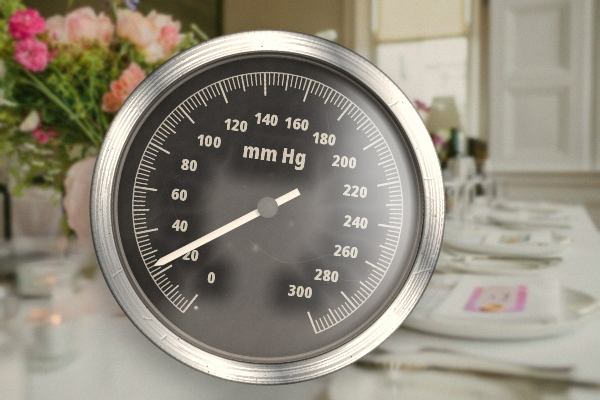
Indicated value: 24 mmHg
